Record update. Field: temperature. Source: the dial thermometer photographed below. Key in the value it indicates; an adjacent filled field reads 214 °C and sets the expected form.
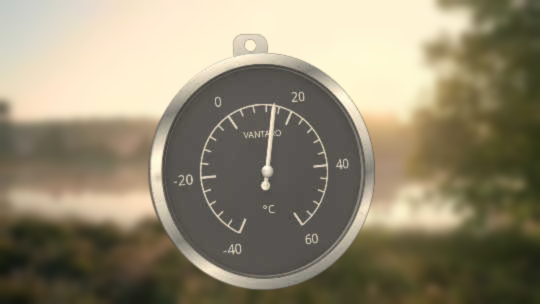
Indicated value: 14 °C
